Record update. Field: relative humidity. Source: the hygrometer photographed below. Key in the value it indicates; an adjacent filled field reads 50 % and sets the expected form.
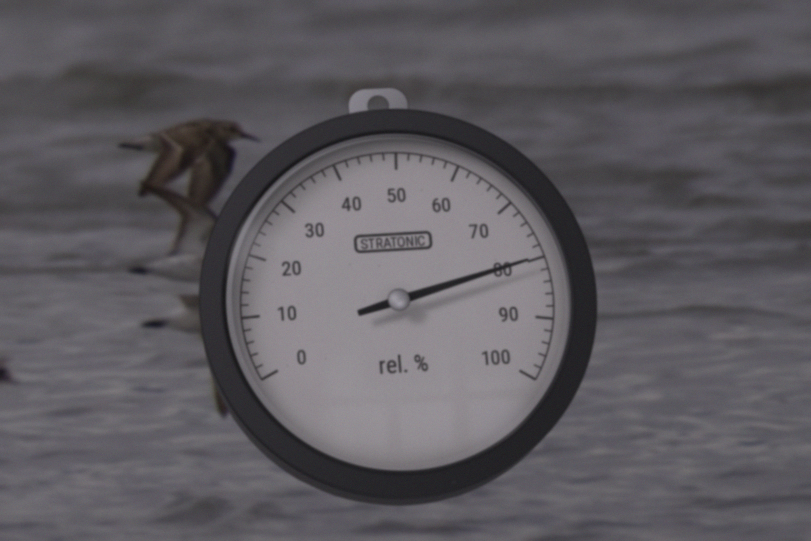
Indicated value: 80 %
